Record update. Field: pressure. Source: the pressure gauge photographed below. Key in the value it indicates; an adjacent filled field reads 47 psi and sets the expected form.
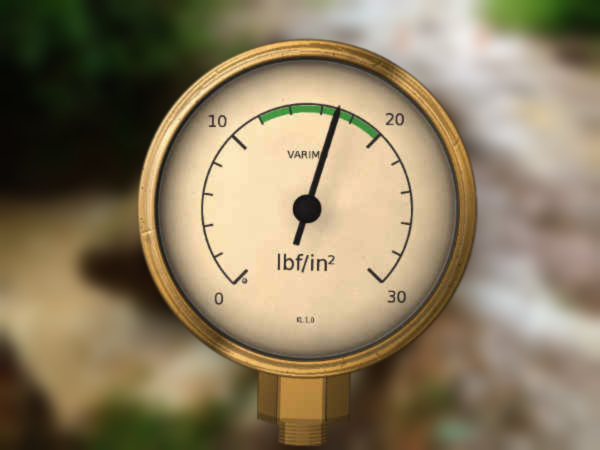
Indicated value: 17 psi
